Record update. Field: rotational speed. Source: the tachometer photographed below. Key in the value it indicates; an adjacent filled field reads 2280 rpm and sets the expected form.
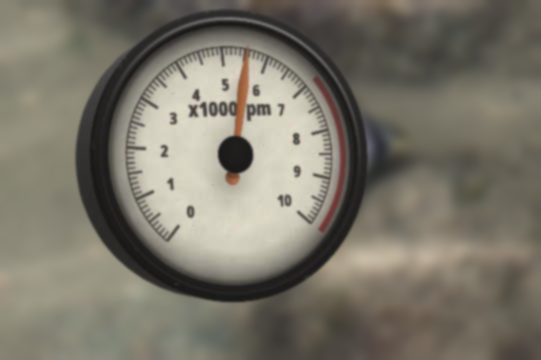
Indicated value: 5500 rpm
